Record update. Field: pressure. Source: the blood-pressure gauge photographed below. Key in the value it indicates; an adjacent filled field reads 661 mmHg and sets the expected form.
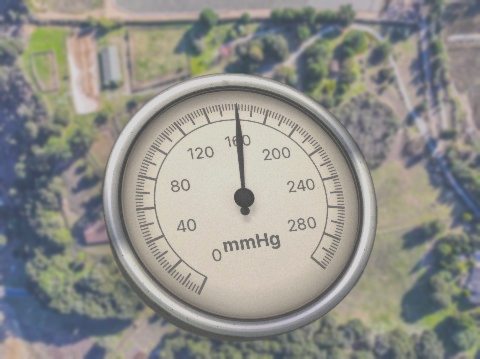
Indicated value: 160 mmHg
